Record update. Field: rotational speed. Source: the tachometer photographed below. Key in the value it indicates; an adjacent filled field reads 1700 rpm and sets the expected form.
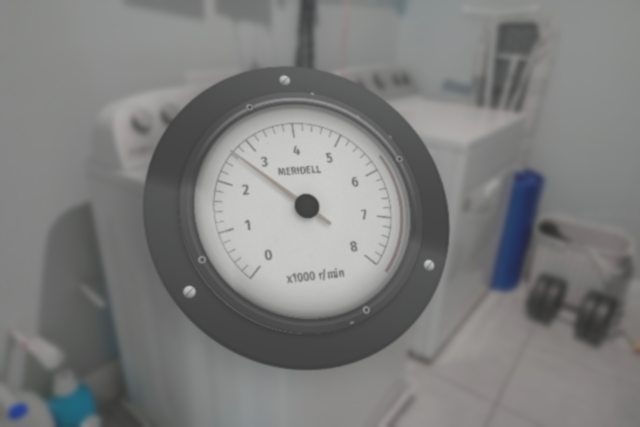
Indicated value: 2600 rpm
